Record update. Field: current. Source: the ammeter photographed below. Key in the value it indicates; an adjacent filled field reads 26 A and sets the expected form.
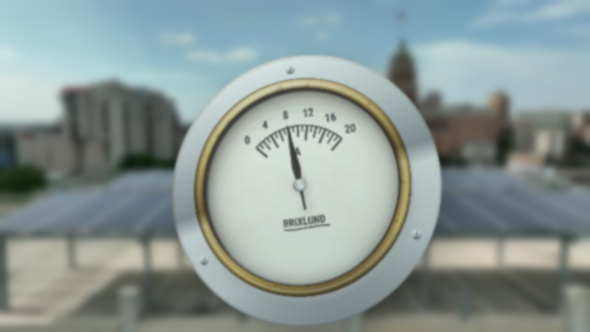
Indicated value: 8 A
